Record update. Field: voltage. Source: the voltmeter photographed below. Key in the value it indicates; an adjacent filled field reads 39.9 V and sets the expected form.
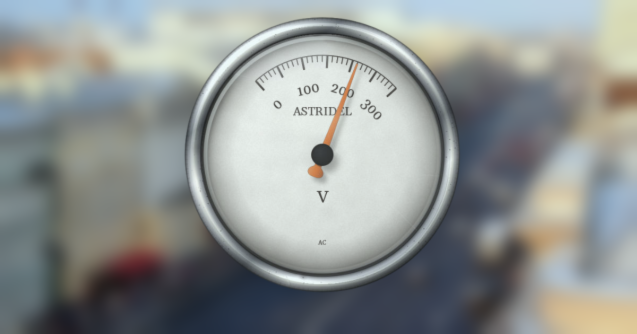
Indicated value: 210 V
